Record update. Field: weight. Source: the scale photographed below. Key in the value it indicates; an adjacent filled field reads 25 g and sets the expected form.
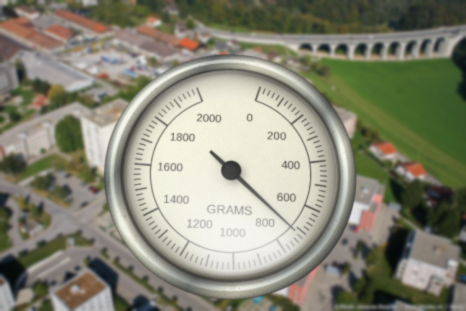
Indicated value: 720 g
